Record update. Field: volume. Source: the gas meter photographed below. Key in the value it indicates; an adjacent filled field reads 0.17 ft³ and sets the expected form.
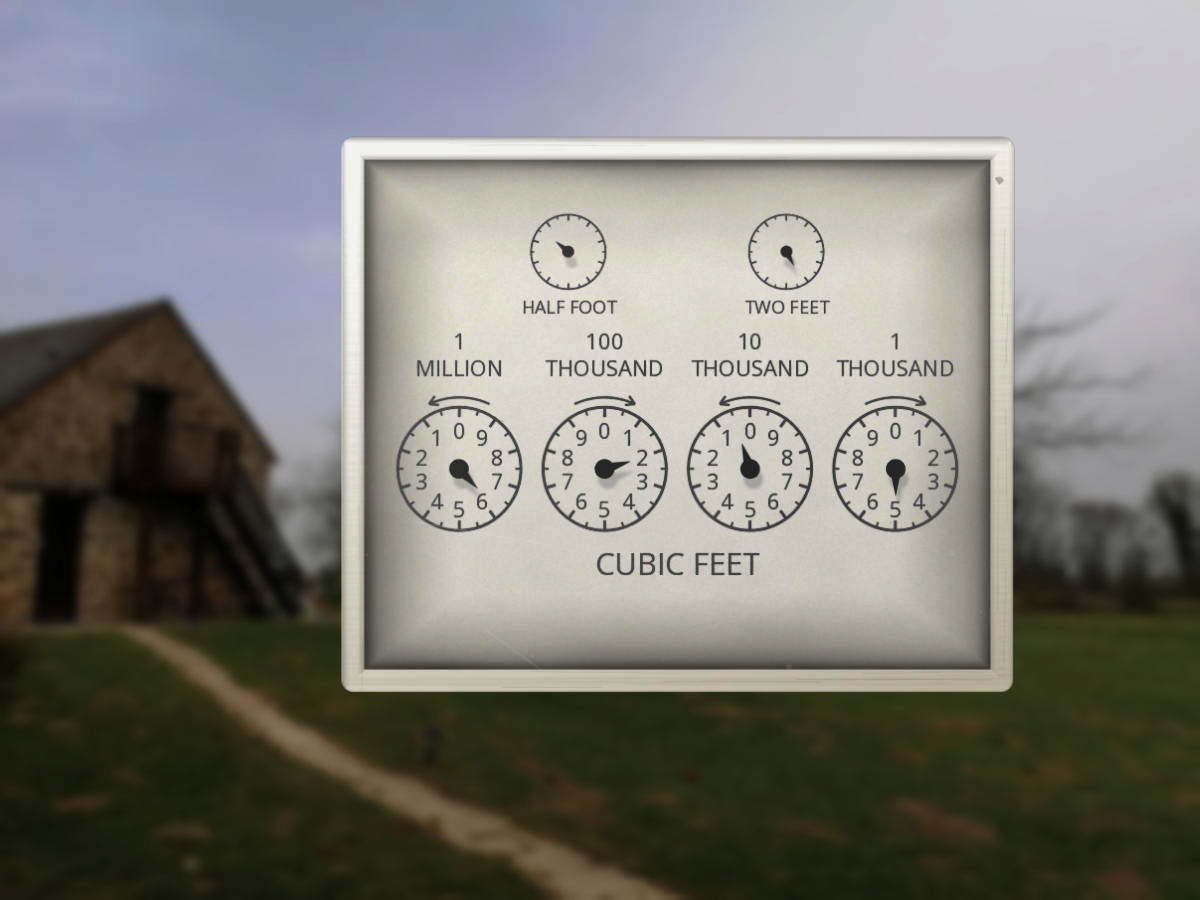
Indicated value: 620500 ft³
